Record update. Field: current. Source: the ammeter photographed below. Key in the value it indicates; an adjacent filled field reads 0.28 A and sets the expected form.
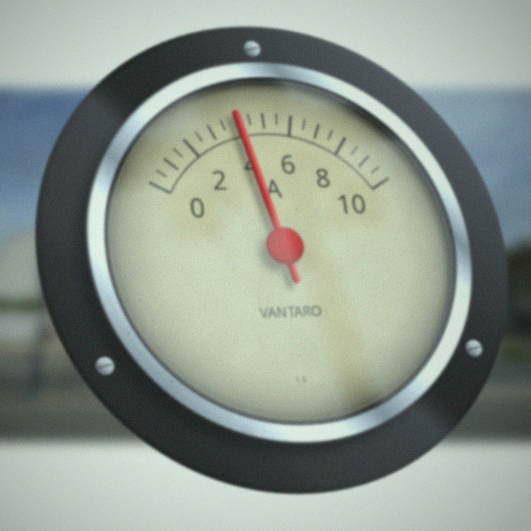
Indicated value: 4 A
